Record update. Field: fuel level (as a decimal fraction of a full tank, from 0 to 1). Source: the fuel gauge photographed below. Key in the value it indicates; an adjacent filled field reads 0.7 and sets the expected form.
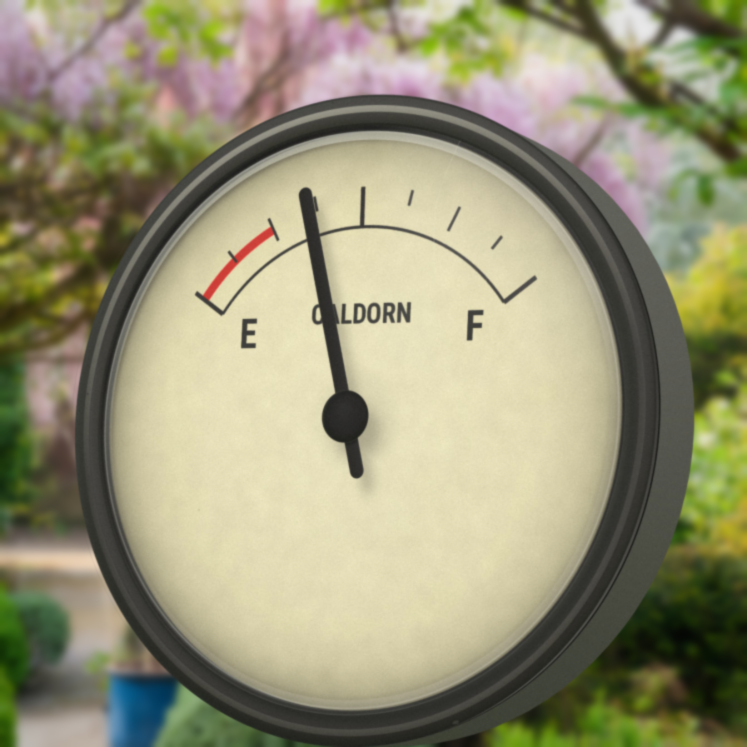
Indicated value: 0.375
